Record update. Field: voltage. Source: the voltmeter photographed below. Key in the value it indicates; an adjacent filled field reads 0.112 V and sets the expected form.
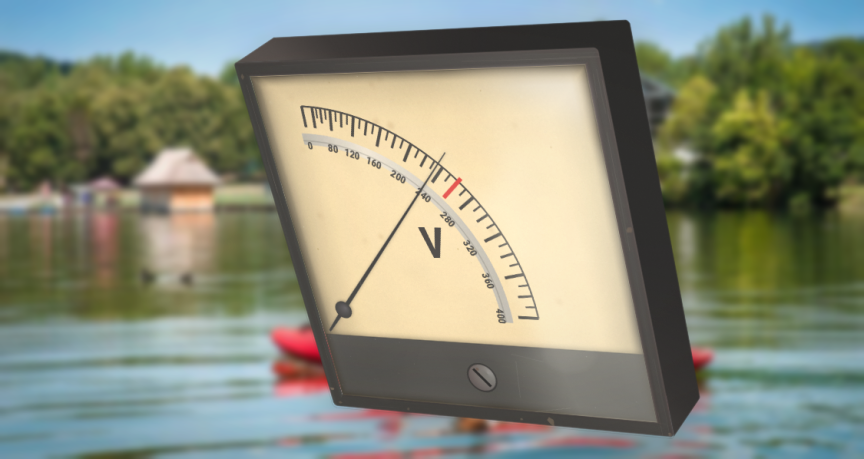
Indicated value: 235 V
